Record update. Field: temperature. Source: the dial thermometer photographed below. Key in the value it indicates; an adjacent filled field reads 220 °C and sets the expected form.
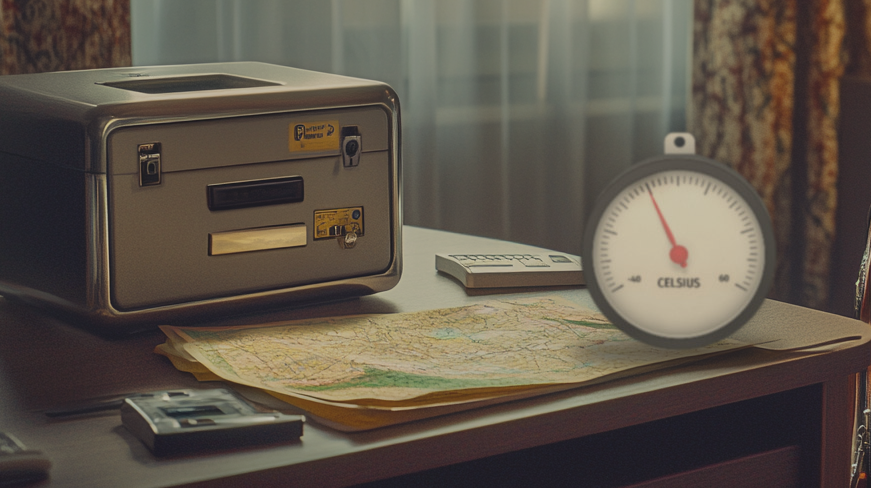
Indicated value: 0 °C
